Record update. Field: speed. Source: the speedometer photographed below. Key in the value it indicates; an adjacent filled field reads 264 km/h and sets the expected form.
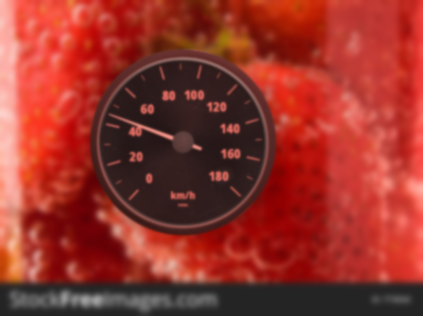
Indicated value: 45 km/h
